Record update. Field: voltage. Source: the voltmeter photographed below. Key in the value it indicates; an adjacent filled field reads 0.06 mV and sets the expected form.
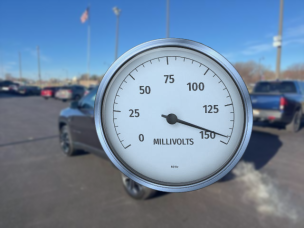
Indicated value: 145 mV
